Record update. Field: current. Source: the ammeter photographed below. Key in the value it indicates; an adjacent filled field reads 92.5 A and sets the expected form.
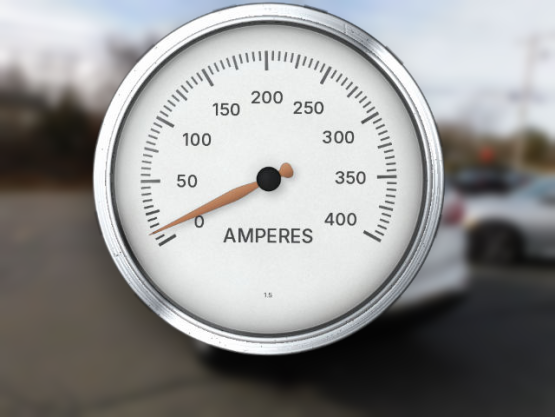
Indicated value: 10 A
